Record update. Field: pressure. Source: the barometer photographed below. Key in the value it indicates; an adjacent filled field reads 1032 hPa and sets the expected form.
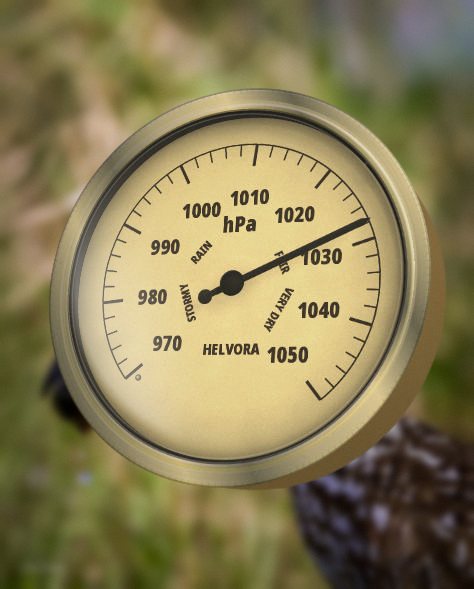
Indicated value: 1028 hPa
